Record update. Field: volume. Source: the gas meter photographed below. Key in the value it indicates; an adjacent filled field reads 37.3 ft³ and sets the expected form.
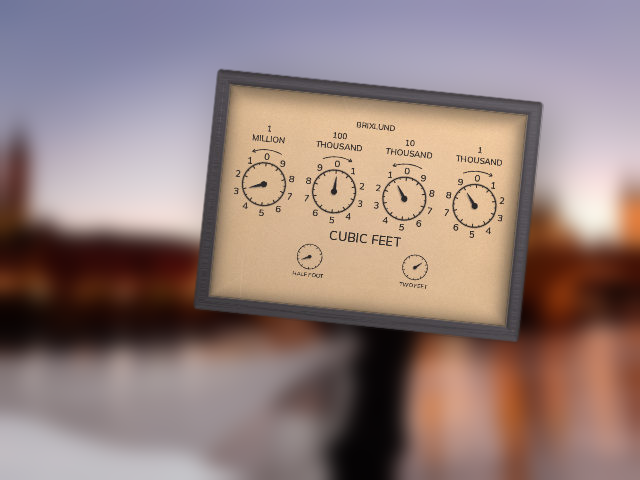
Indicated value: 300900 ft³
